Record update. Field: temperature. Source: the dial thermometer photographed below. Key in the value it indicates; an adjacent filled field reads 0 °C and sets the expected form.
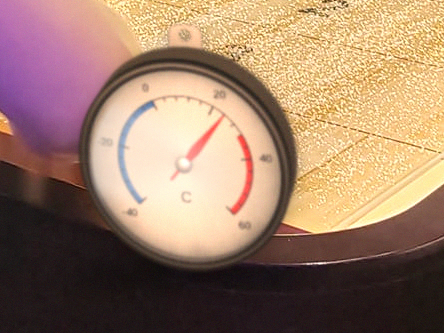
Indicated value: 24 °C
